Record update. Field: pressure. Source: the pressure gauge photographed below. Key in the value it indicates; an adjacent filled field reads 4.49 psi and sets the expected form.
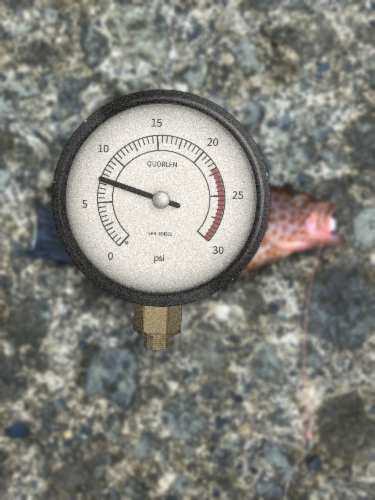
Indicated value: 7.5 psi
